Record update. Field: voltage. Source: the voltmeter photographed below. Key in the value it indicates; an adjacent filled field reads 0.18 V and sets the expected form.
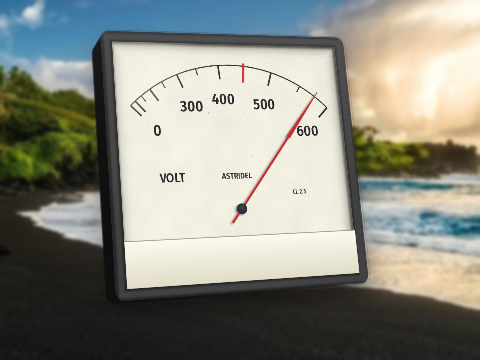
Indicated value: 575 V
